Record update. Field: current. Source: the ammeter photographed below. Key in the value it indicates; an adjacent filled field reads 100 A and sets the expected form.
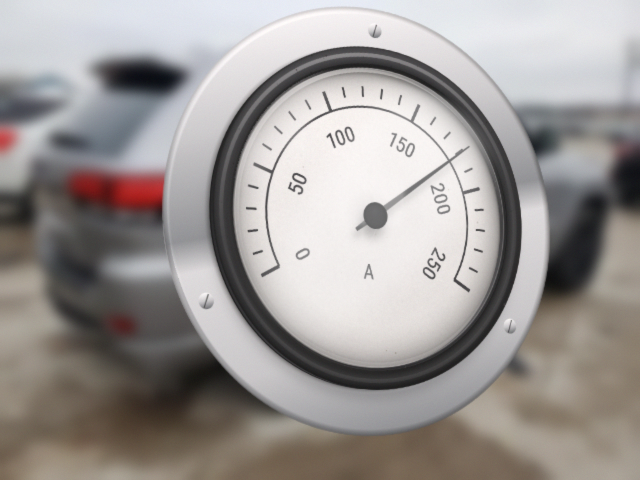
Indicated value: 180 A
